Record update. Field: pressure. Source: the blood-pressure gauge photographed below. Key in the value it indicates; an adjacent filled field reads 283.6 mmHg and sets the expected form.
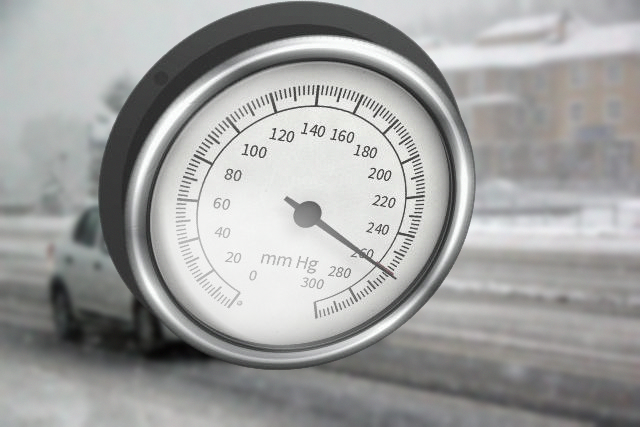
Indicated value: 260 mmHg
